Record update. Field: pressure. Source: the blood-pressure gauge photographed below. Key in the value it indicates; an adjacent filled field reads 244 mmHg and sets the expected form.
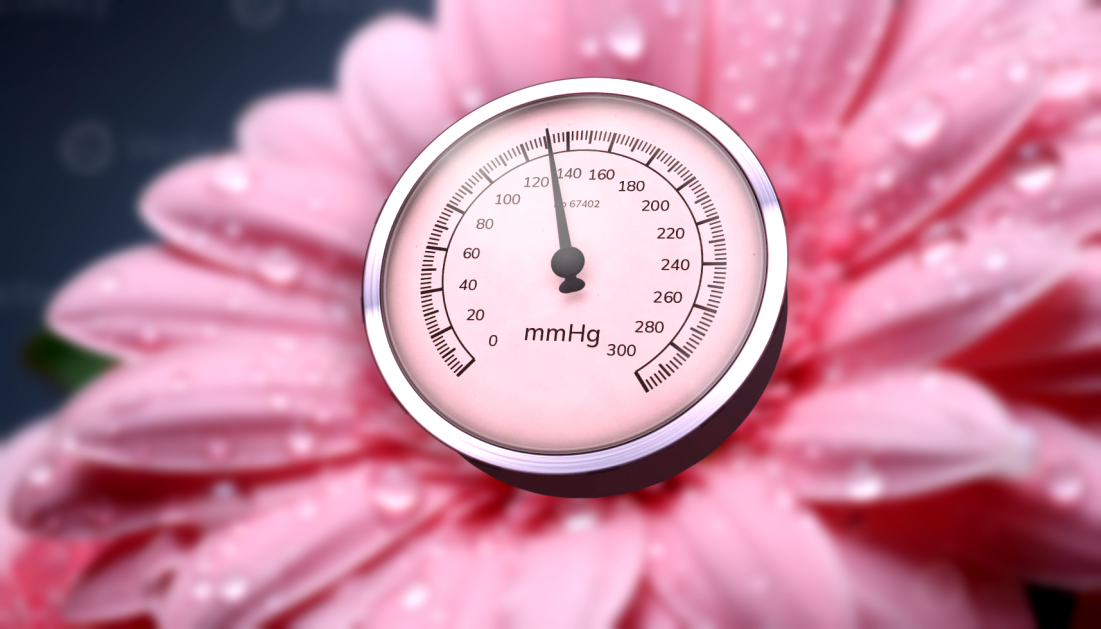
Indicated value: 132 mmHg
